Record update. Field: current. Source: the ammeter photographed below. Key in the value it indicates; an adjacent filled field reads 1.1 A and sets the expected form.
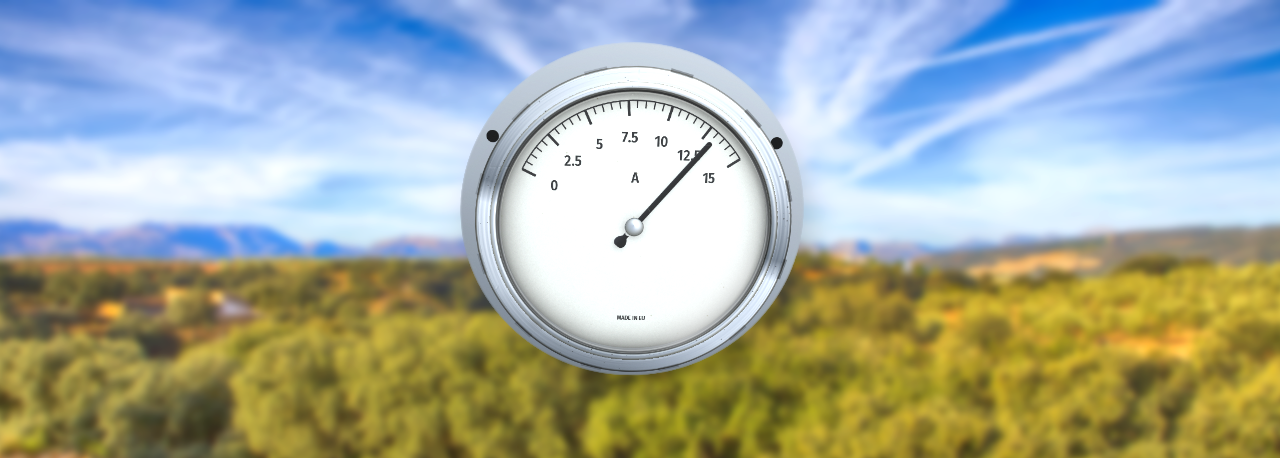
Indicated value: 13 A
